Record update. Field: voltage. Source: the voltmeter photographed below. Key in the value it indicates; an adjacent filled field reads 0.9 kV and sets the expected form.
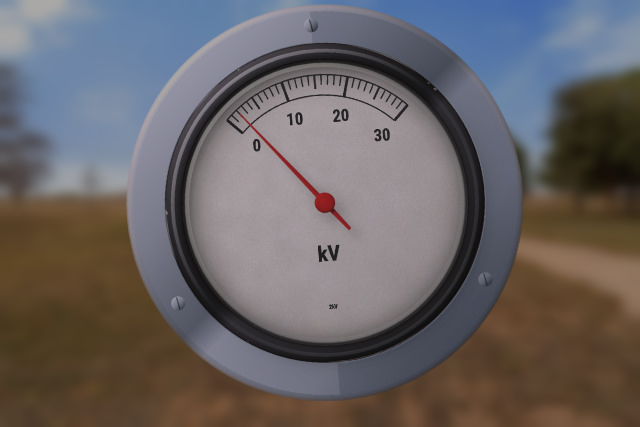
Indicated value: 2 kV
